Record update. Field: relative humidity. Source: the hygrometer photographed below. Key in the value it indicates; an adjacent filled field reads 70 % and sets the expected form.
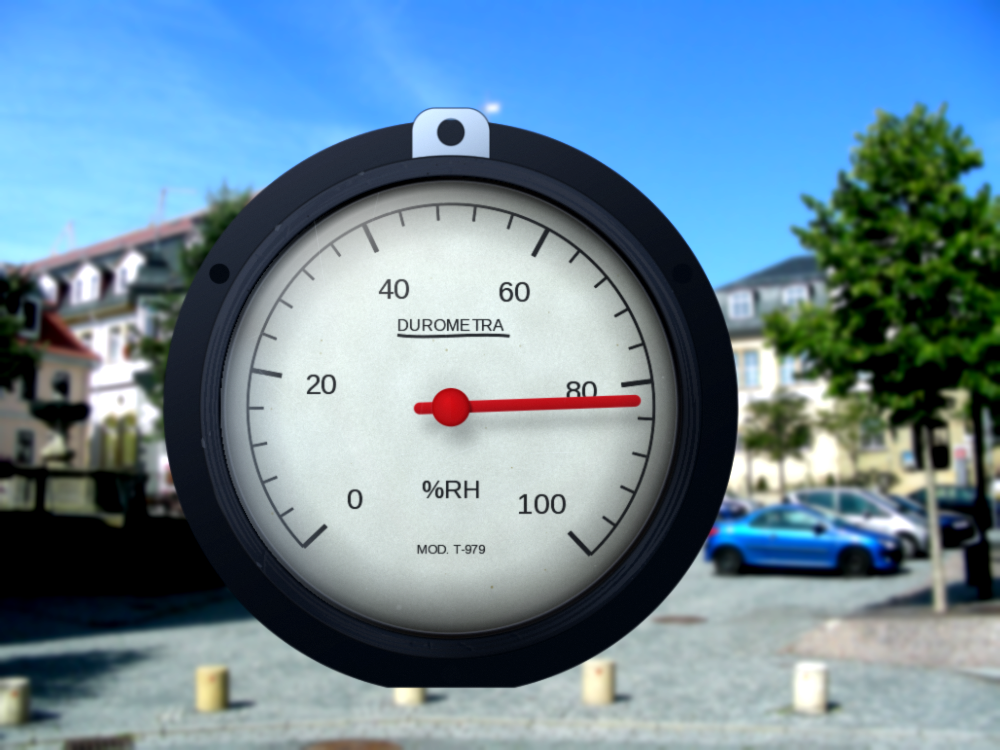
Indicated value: 82 %
